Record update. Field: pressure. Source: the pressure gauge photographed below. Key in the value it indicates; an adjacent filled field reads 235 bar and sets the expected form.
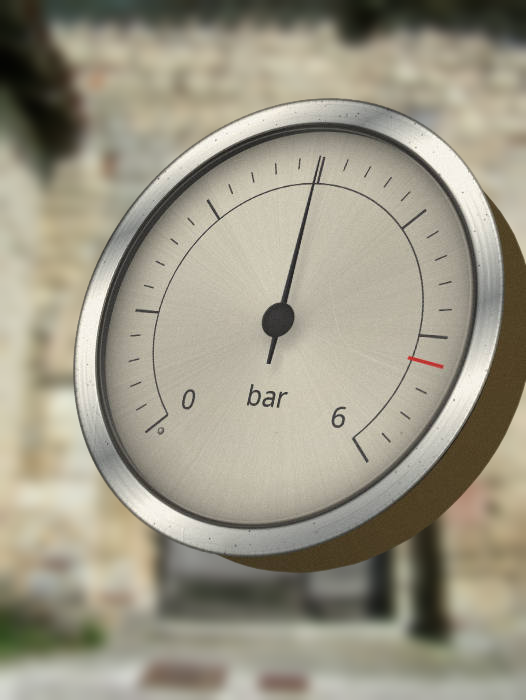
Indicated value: 3 bar
